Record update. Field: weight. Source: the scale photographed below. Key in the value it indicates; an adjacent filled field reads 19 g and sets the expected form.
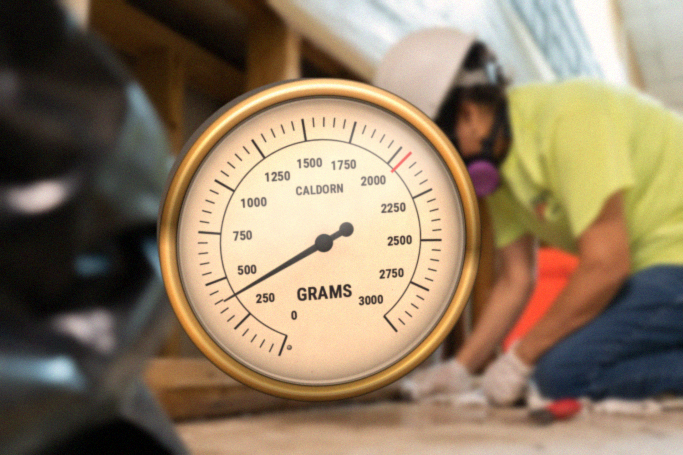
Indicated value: 400 g
